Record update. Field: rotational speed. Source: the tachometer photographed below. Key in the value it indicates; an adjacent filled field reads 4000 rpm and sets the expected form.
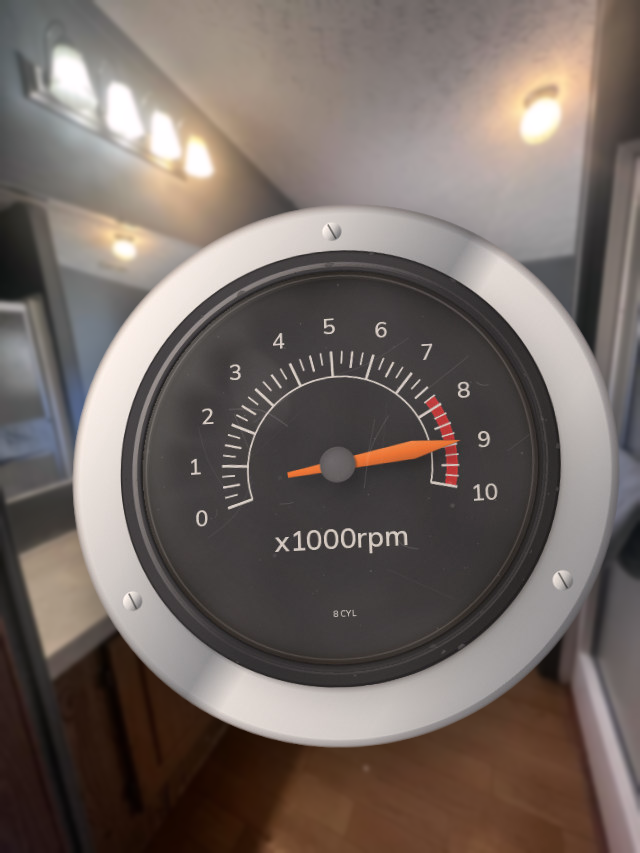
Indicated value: 9000 rpm
